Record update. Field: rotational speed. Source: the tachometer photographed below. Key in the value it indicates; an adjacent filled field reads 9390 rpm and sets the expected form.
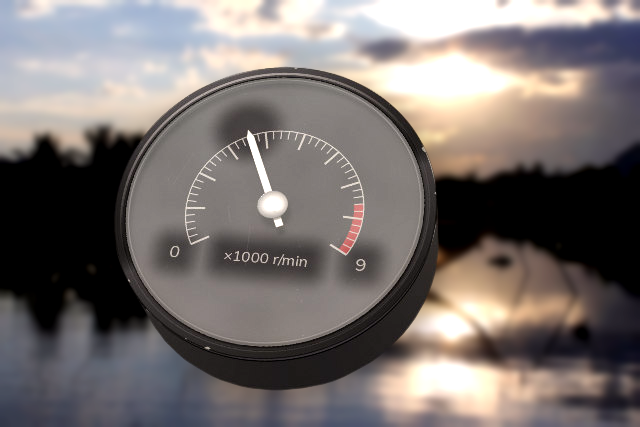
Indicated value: 3600 rpm
